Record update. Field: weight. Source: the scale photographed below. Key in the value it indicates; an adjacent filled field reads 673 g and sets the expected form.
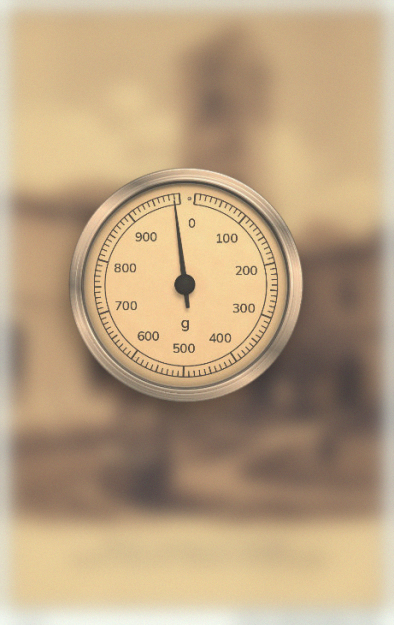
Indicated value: 990 g
